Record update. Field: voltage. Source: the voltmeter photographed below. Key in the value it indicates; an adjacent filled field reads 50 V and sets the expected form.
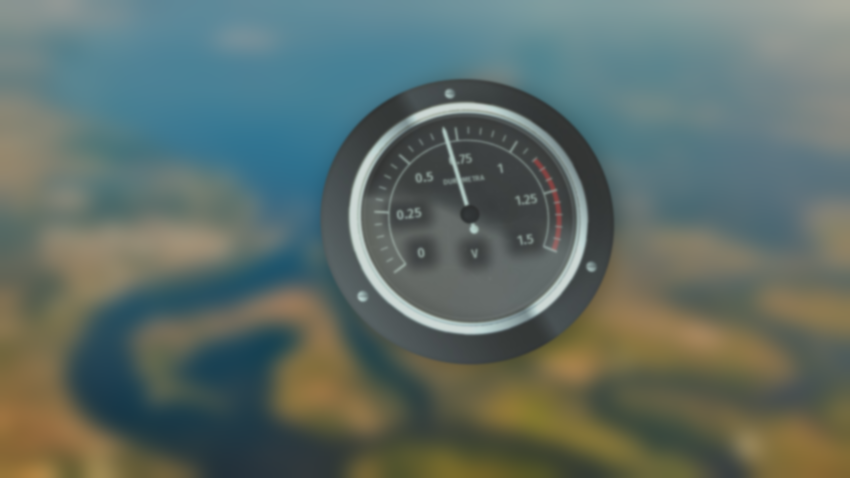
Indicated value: 0.7 V
